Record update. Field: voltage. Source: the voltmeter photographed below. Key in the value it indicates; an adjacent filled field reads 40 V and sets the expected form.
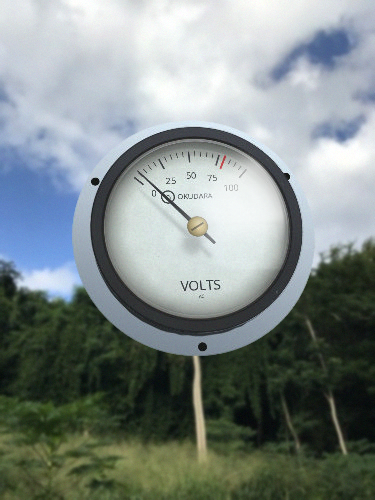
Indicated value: 5 V
